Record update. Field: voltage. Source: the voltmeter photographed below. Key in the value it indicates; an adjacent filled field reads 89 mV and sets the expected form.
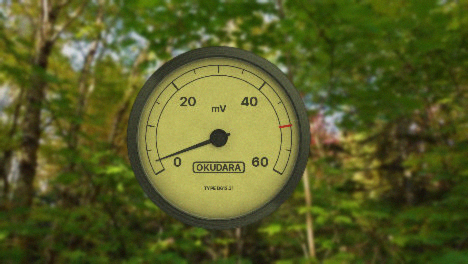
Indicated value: 2.5 mV
